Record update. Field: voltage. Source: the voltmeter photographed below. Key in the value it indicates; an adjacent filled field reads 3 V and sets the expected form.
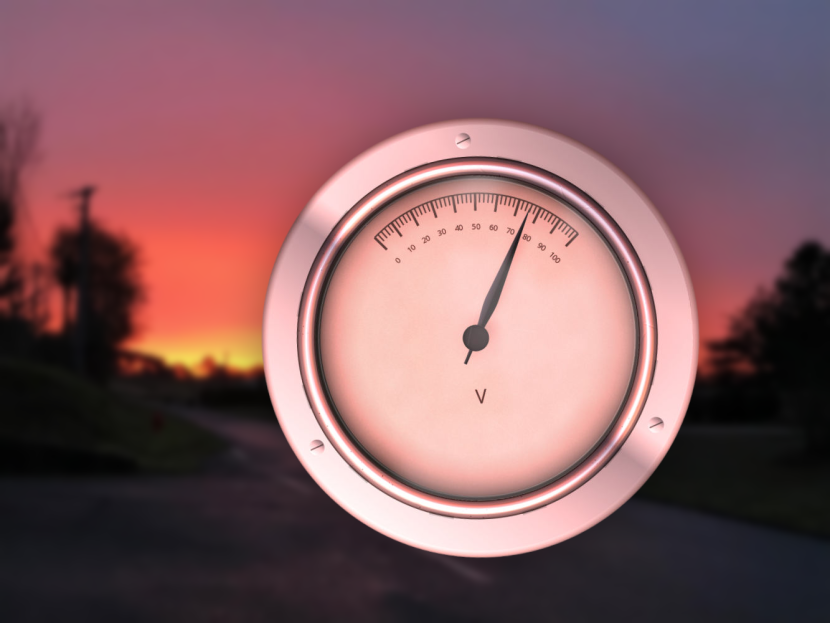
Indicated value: 76 V
